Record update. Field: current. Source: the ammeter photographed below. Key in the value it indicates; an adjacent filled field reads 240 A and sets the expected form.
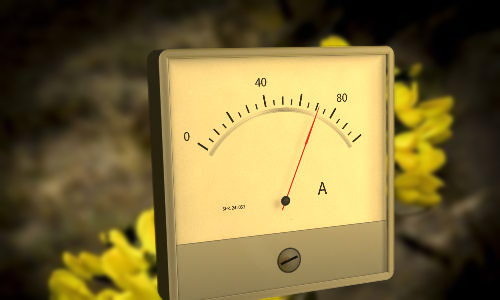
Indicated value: 70 A
